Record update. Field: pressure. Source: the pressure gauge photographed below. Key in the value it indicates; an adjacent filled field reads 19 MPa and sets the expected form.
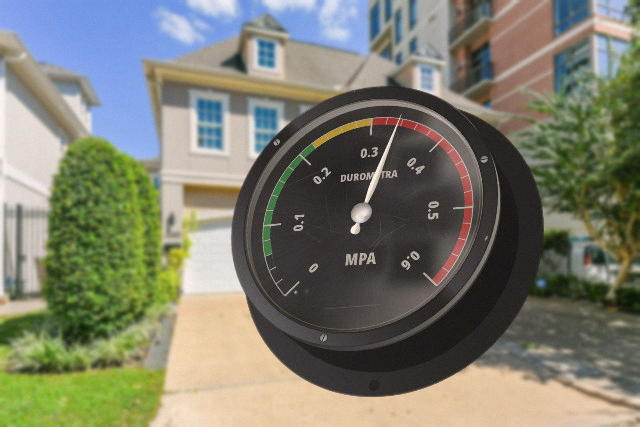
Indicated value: 0.34 MPa
